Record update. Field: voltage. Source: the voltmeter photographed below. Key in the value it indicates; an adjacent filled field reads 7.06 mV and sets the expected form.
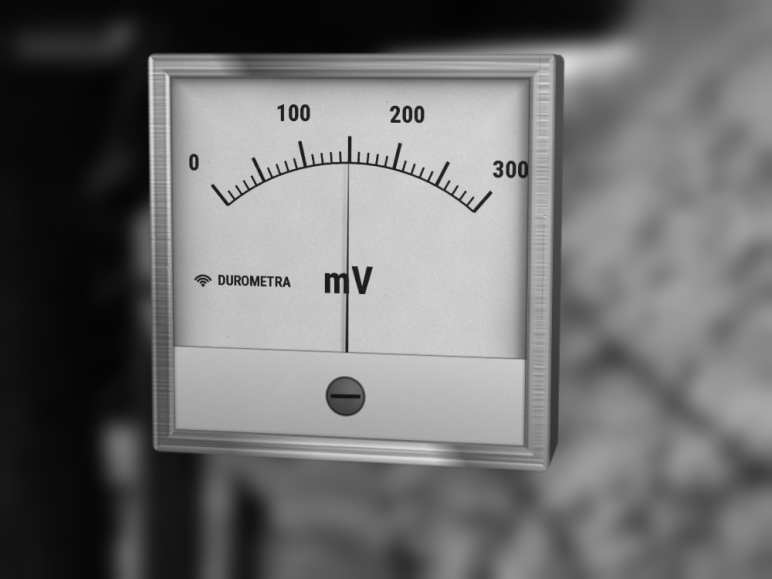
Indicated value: 150 mV
